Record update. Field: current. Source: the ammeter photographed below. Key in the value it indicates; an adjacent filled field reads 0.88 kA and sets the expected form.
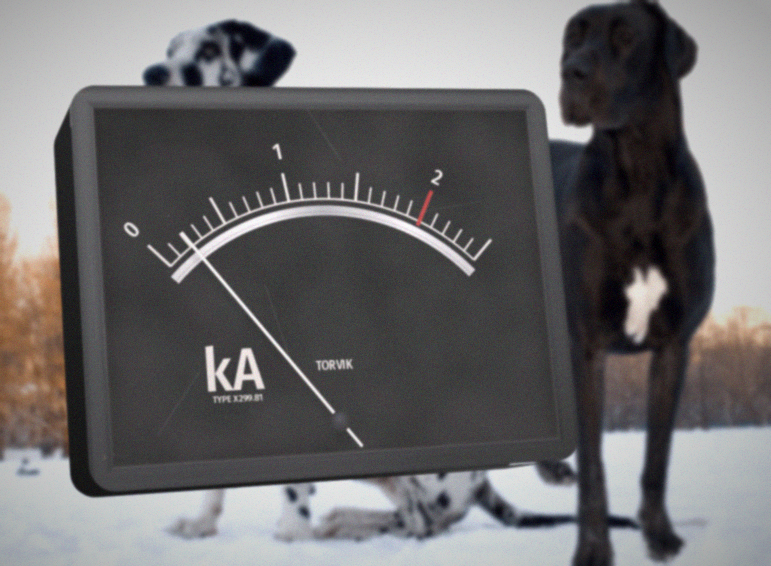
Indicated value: 0.2 kA
